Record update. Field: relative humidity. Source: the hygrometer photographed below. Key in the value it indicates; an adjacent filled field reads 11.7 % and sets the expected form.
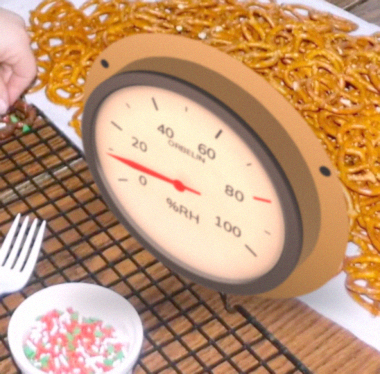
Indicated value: 10 %
